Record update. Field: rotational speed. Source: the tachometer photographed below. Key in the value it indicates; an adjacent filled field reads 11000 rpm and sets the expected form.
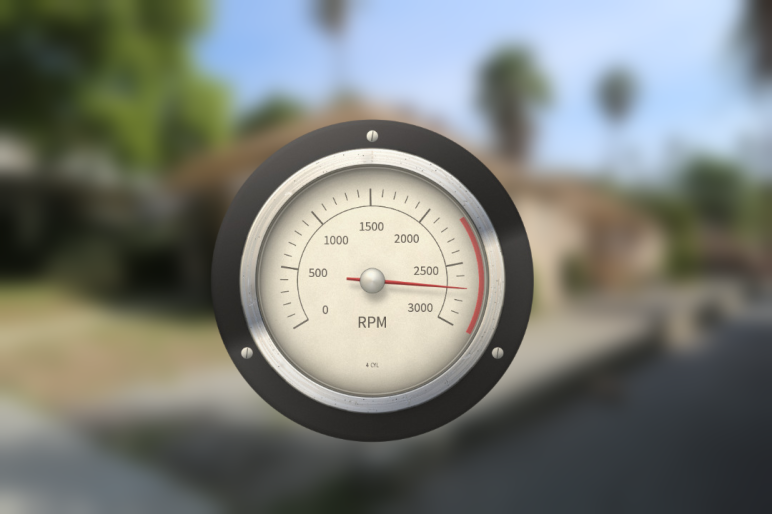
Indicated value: 2700 rpm
